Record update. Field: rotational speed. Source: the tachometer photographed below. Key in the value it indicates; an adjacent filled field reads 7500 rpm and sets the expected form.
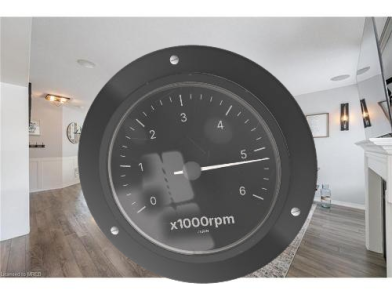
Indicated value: 5200 rpm
